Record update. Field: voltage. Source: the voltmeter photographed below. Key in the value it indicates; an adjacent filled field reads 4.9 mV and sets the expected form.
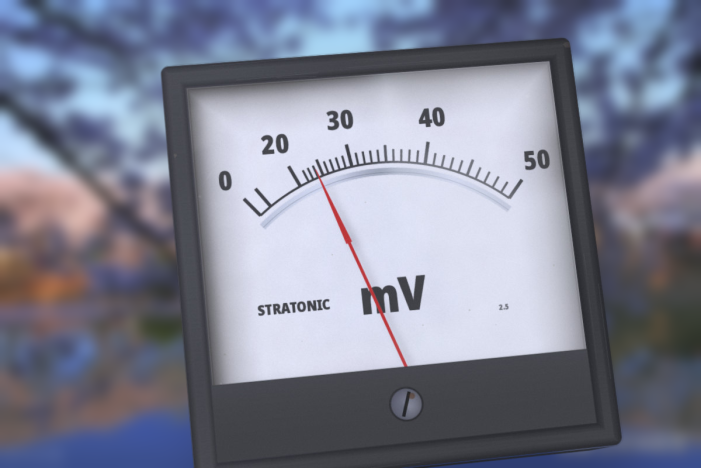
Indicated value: 24 mV
